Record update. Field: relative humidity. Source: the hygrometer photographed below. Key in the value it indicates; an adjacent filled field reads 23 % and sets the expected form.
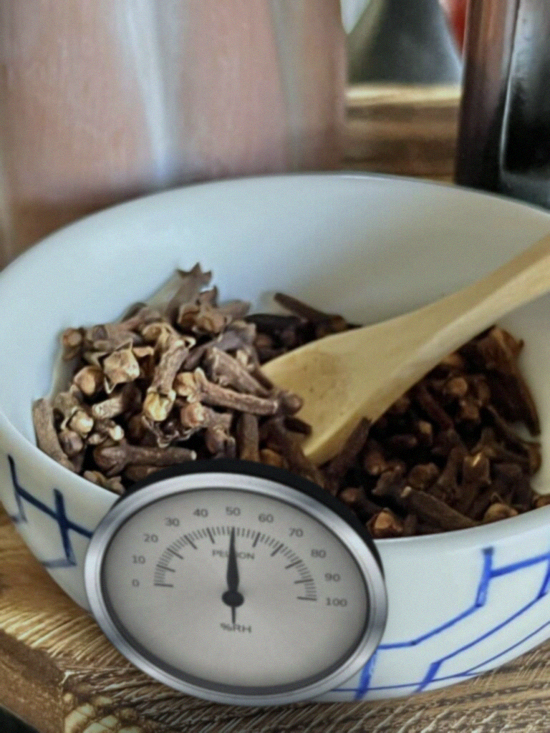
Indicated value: 50 %
